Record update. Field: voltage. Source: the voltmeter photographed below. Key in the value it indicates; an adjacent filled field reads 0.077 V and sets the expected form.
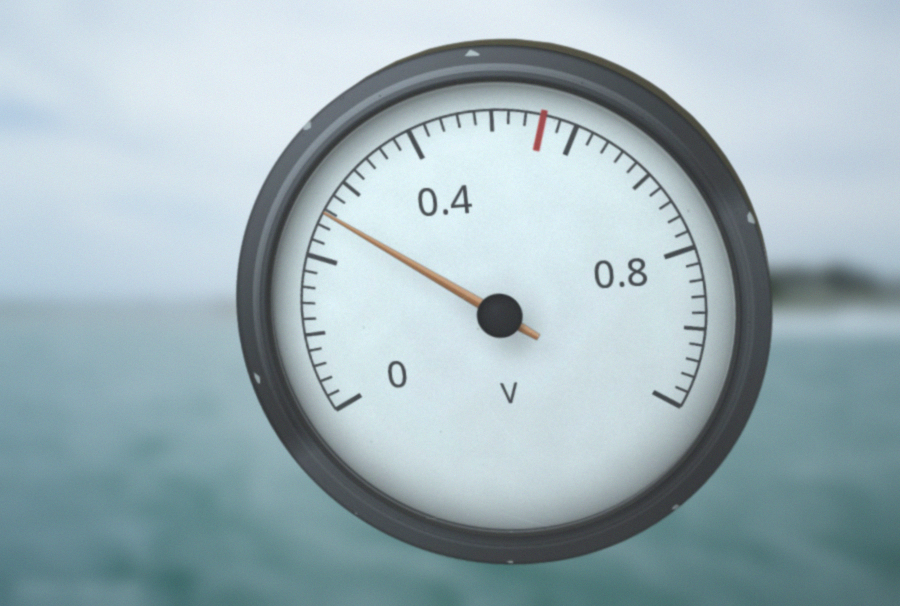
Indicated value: 0.26 V
